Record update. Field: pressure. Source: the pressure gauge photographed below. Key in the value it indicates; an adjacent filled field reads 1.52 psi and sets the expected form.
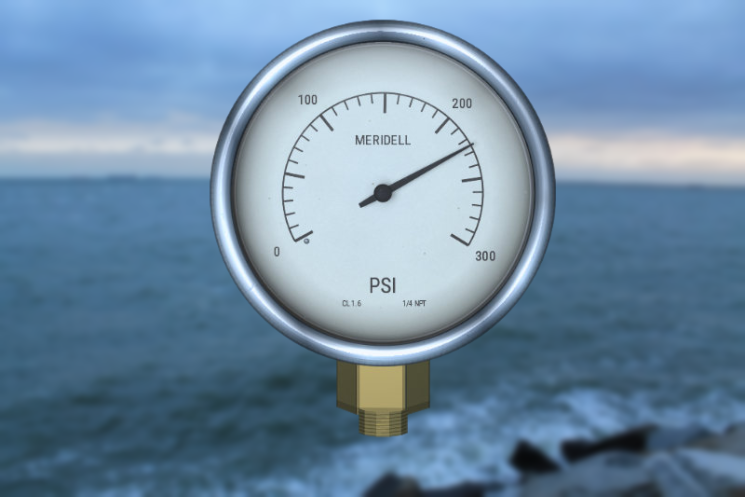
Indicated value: 225 psi
